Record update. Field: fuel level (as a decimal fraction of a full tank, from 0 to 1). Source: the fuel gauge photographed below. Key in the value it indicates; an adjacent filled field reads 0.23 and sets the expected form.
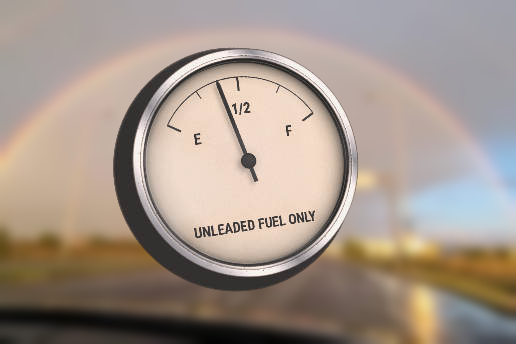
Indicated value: 0.375
